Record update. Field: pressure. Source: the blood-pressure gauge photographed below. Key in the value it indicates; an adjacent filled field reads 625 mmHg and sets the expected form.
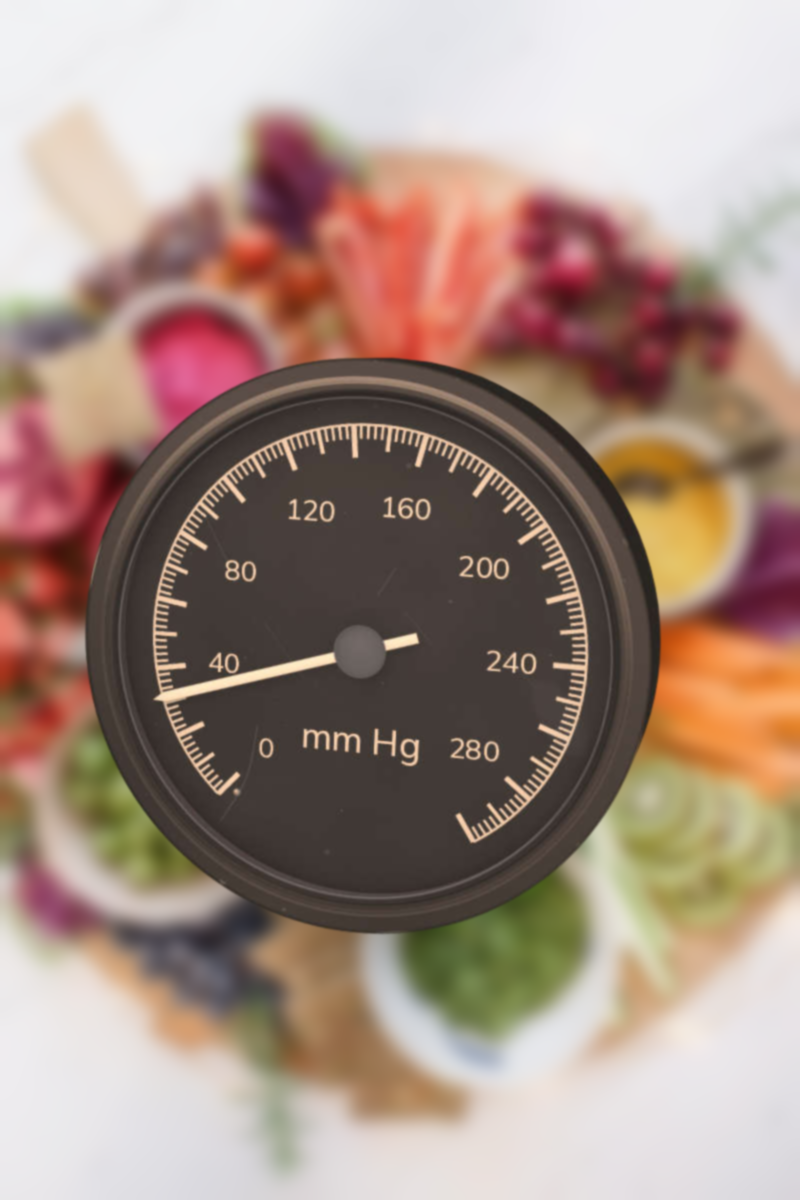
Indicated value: 32 mmHg
